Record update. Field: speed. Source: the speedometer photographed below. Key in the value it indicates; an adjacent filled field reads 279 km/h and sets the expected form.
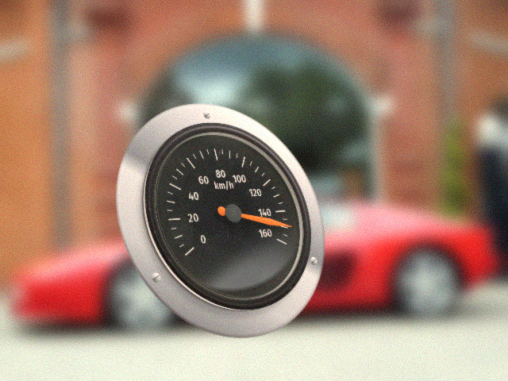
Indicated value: 150 km/h
